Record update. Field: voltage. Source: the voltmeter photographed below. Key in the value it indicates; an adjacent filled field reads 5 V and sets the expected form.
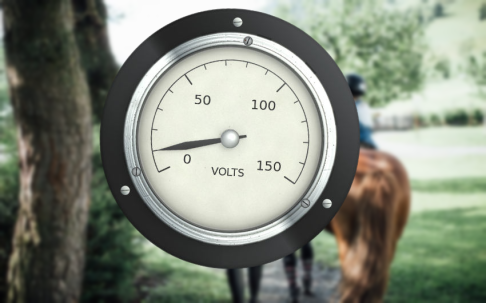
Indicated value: 10 V
